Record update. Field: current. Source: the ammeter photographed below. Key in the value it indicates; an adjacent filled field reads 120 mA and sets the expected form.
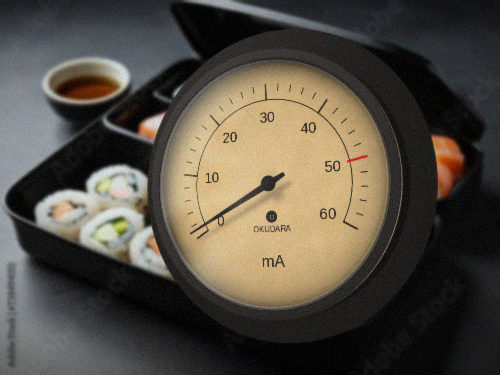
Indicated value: 1 mA
